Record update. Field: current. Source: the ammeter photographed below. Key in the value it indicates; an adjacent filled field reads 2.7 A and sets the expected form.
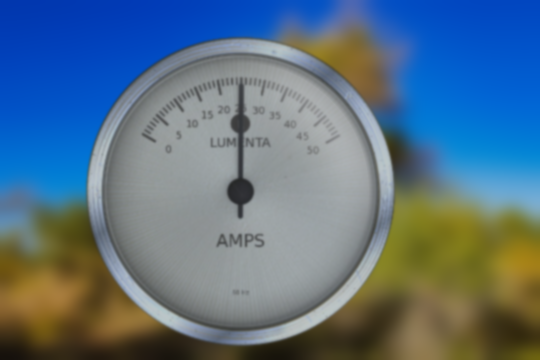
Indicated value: 25 A
